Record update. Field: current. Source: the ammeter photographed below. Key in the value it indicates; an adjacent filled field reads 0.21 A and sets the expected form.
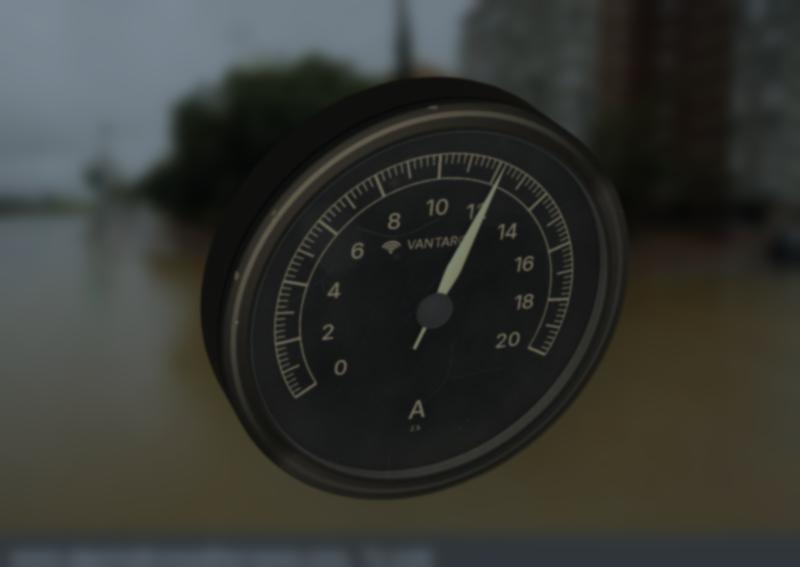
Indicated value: 12 A
